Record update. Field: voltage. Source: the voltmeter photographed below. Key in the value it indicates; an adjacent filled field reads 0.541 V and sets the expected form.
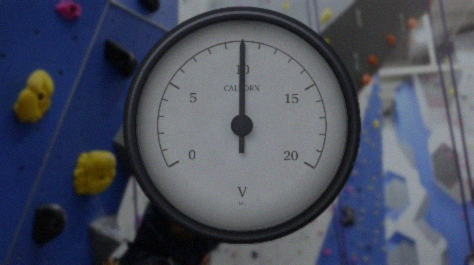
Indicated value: 10 V
